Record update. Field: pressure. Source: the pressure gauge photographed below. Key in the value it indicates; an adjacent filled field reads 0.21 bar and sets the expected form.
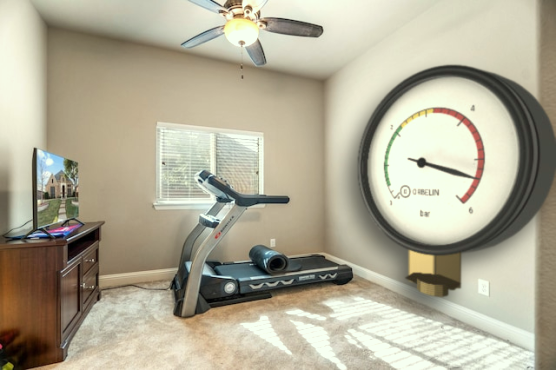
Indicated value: 5.4 bar
